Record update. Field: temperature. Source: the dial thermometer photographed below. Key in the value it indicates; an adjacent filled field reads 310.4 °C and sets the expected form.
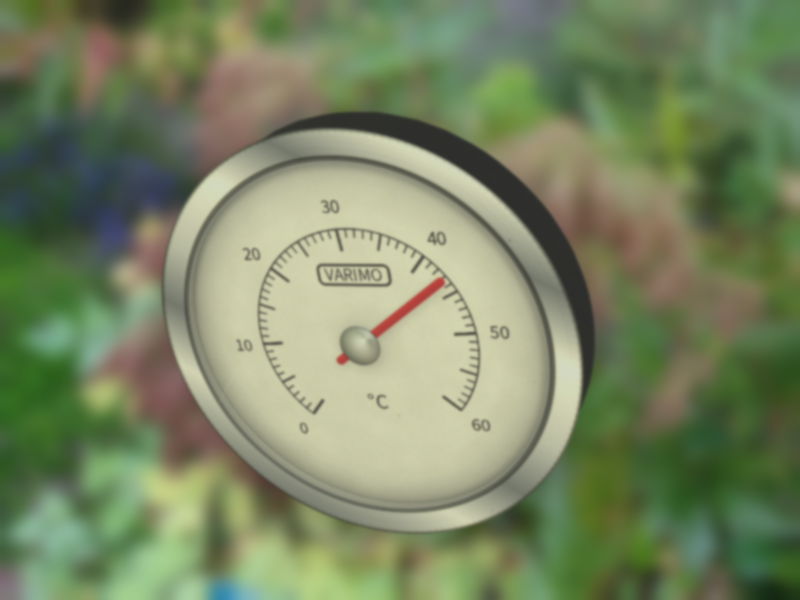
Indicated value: 43 °C
